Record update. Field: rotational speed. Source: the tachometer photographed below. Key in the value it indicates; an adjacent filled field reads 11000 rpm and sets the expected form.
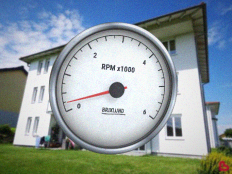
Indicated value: 250 rpm
